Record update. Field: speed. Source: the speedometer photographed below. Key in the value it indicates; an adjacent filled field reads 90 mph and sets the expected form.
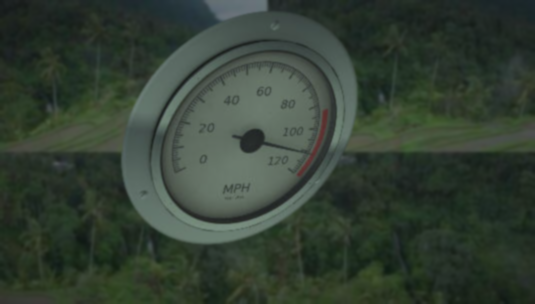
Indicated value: 110 mph
